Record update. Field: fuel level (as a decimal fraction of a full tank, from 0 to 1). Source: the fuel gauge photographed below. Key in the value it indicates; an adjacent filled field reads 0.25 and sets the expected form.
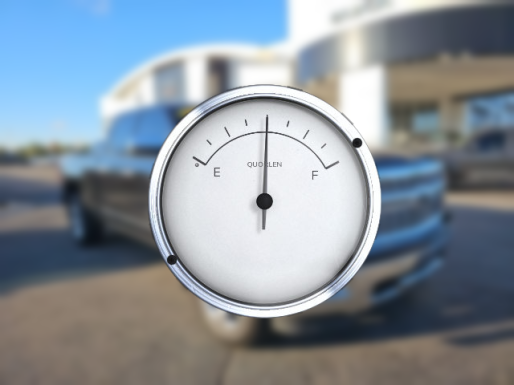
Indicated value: 0.5
